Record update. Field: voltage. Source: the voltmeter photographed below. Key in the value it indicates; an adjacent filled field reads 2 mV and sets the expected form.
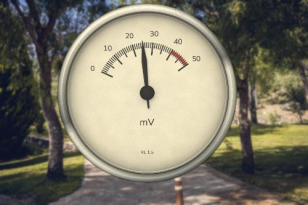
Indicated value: 25 mV
